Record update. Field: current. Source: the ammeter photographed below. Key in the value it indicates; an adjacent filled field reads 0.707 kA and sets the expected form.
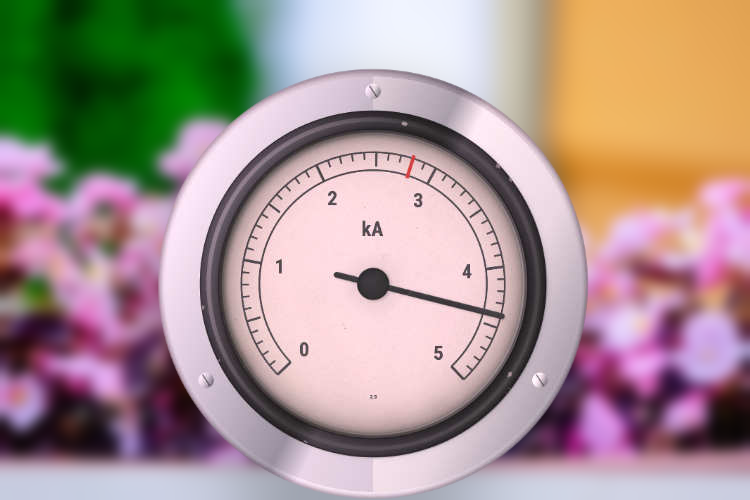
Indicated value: 4.4 kA
